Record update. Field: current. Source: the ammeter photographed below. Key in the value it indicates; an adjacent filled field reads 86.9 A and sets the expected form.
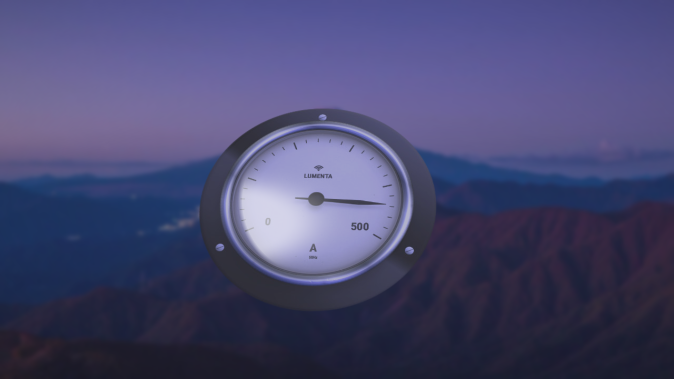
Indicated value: 440 A
